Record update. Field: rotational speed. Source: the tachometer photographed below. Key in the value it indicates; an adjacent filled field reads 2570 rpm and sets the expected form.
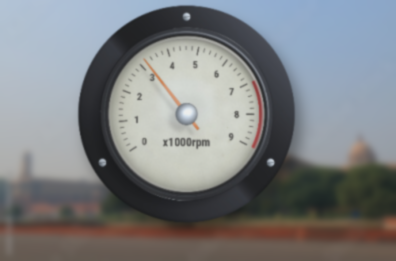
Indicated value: 3200 rpm
